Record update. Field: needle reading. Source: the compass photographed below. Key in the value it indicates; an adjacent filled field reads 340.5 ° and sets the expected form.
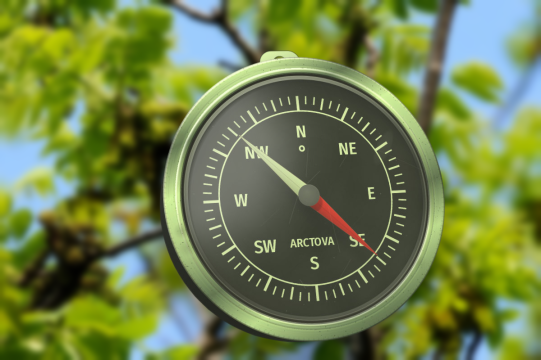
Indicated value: 135 °
